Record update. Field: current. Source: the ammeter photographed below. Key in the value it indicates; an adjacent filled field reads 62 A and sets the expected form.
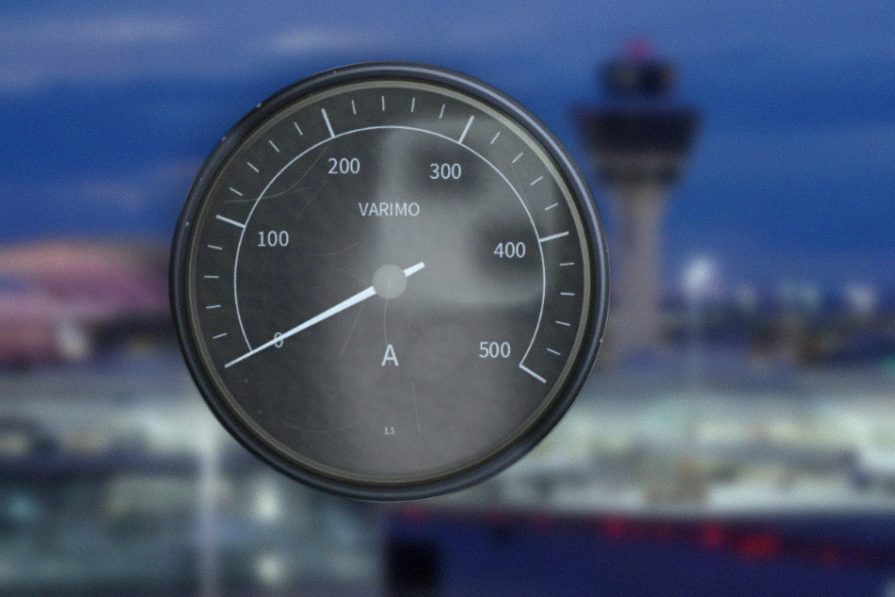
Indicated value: 0 A
